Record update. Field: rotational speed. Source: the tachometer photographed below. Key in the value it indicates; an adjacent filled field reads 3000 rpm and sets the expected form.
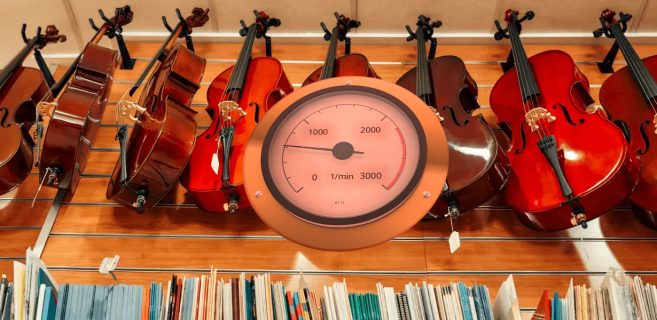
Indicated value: 600 rpm
